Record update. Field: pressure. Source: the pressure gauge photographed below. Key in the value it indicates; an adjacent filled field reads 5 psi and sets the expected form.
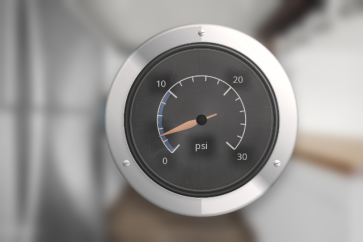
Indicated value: 3 psi
